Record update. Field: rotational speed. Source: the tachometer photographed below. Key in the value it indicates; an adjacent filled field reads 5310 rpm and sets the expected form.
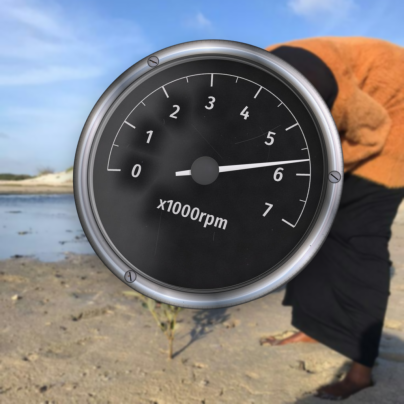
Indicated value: 5750 rpm
